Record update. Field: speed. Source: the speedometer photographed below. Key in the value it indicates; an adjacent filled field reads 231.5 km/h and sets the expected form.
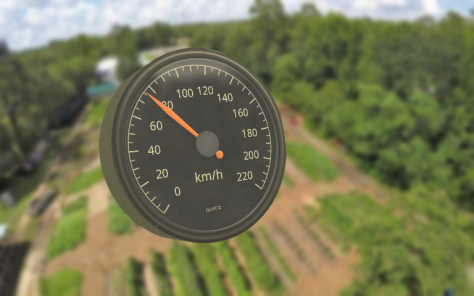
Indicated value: 75 km/h
